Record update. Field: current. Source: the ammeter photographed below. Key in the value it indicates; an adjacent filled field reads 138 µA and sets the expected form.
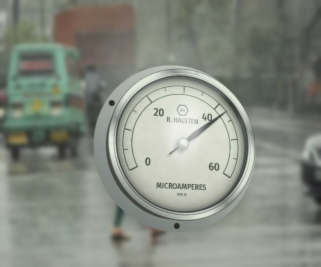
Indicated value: 42.5 µA
